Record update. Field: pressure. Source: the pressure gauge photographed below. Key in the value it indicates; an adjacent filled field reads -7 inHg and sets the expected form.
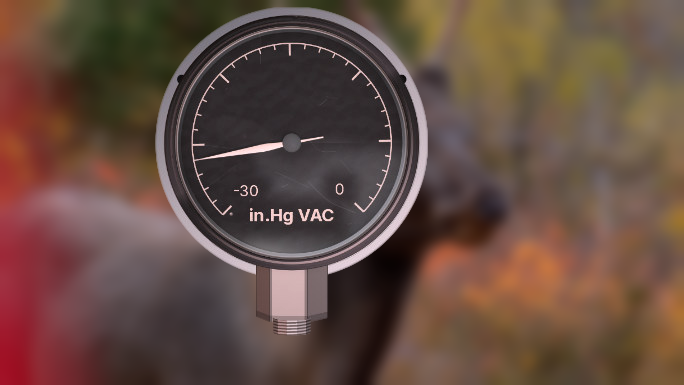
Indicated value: -26 inHg
